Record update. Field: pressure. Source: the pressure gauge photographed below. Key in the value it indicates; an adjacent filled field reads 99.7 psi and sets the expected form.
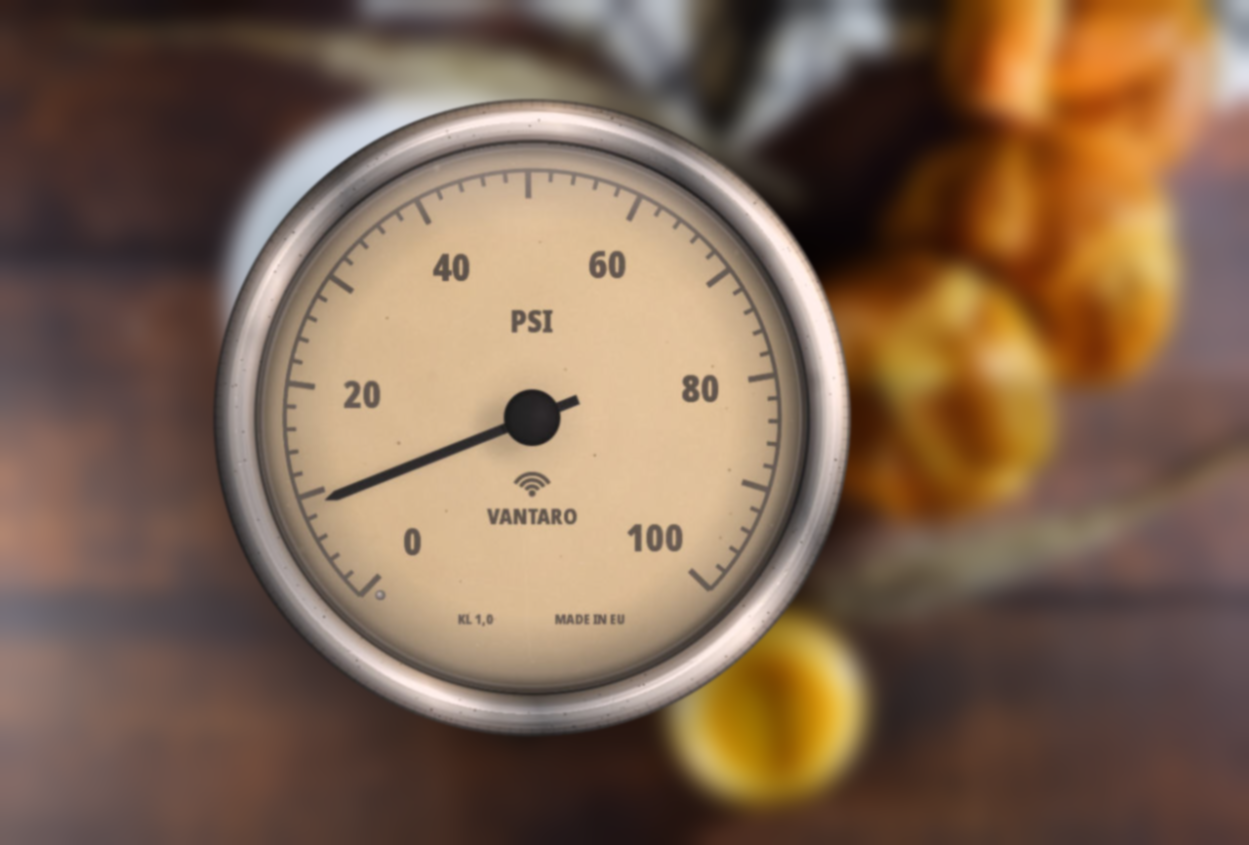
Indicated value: 9 psi
